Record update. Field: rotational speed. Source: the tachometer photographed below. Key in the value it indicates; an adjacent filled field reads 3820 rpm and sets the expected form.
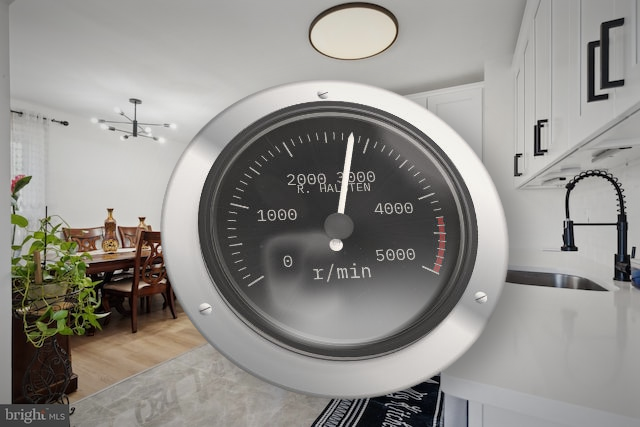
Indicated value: 2800 rpm
